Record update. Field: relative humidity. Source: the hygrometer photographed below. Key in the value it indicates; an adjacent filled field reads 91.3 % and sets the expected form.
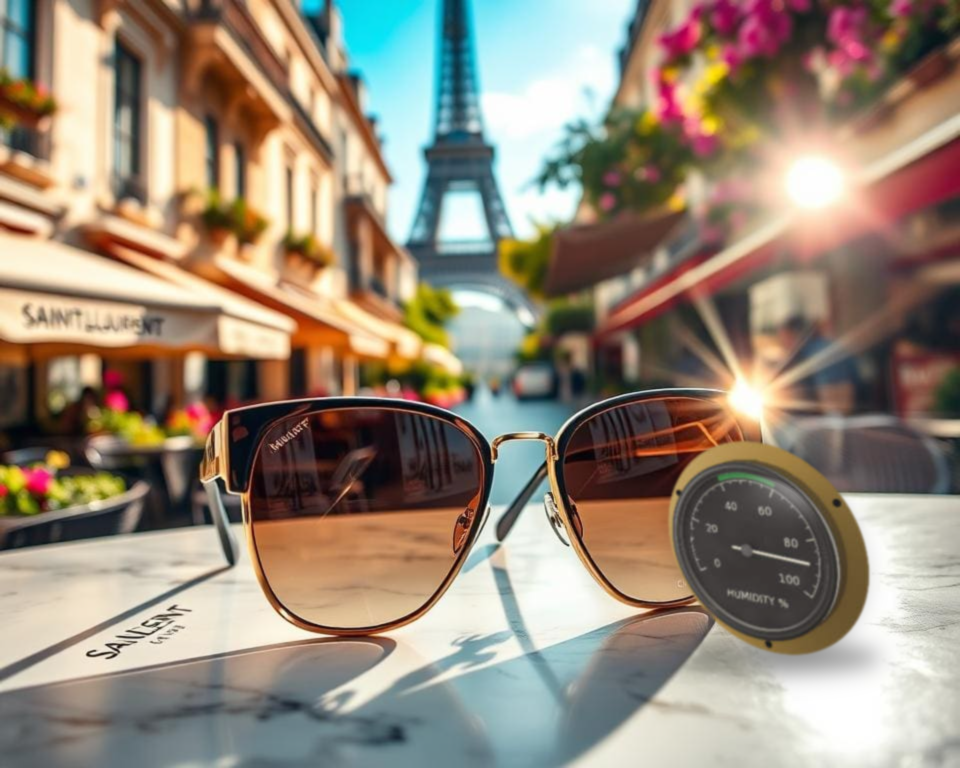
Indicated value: 88 %
